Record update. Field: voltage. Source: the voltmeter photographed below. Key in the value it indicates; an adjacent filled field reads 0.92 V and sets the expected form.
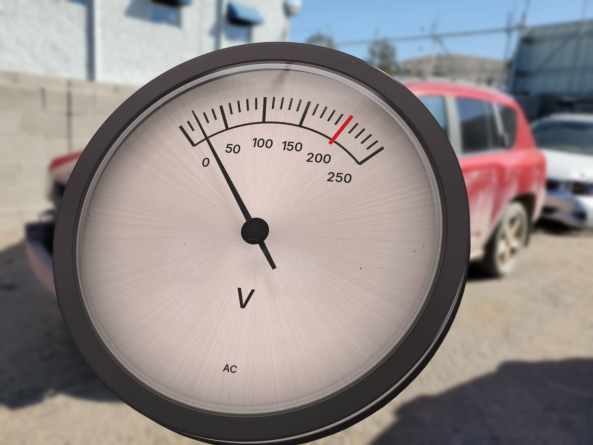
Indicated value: 20 V
